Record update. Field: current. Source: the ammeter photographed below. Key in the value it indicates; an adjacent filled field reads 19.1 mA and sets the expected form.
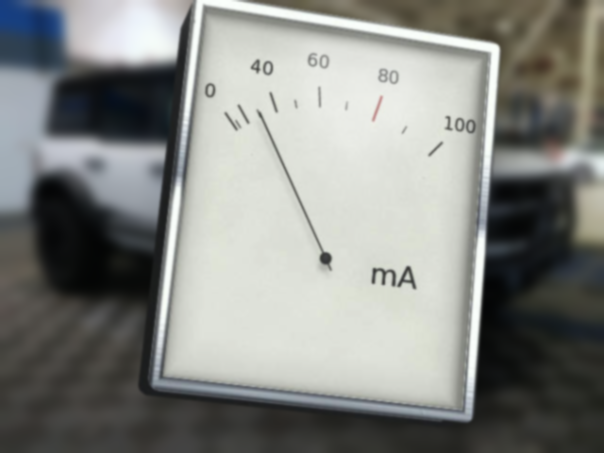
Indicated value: 30 mA
